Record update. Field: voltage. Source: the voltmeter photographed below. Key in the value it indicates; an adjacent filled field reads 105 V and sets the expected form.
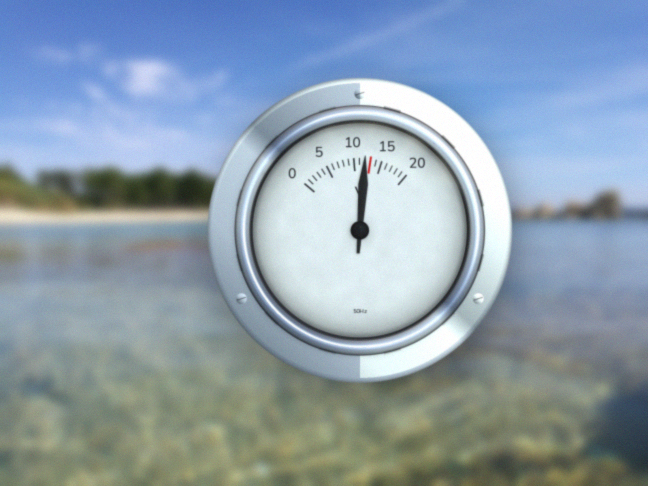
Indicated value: 12 V
